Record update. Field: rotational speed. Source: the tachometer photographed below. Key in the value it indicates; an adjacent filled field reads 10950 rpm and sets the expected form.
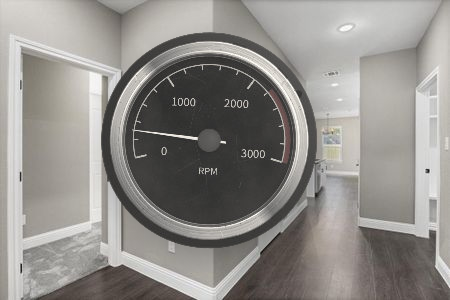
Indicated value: 300 rpm
